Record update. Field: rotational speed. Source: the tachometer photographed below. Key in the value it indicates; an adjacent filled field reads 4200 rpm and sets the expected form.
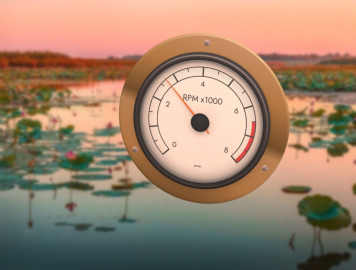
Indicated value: 2750 rpm
